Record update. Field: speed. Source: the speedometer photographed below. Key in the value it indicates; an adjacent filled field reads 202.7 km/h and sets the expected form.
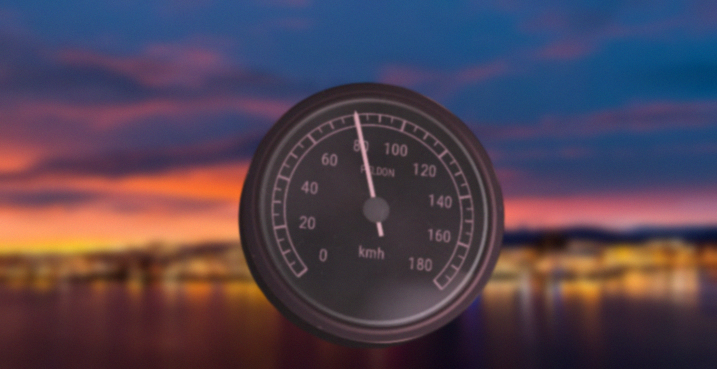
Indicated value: 80 km/h
